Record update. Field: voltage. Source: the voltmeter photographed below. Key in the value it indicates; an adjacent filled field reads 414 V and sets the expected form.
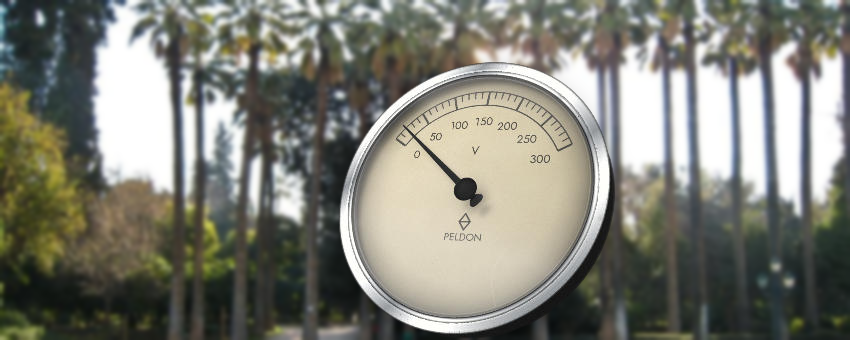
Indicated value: 20 V
